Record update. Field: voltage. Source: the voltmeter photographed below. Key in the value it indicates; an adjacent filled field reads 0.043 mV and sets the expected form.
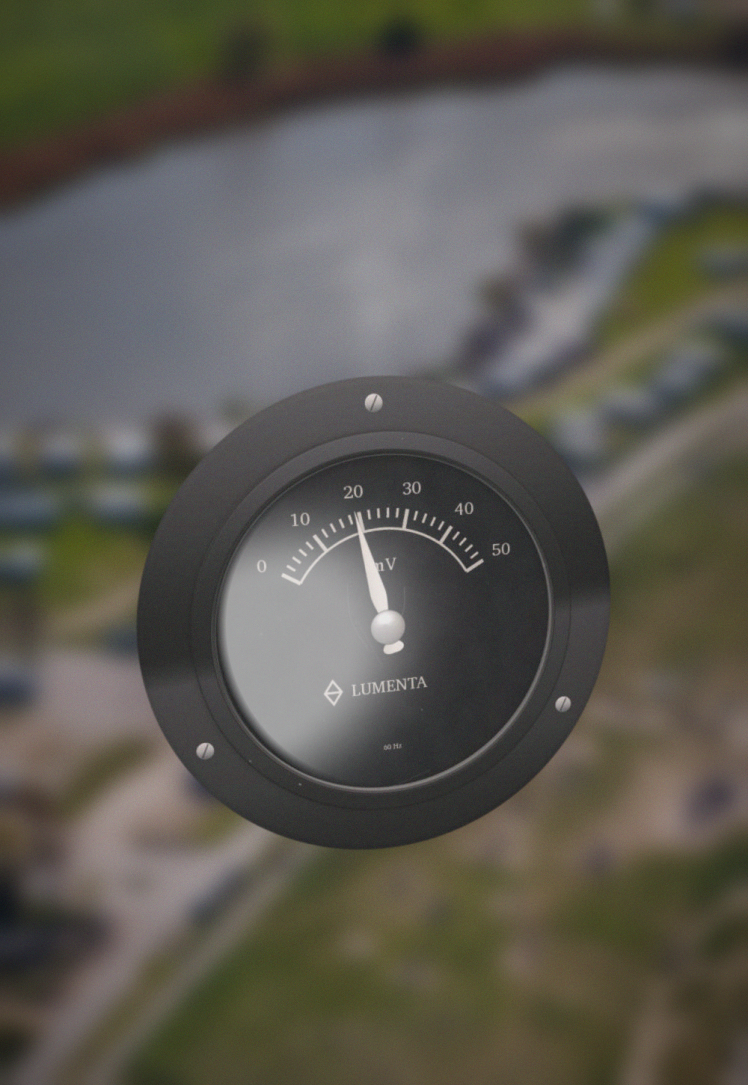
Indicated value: 19 mV
